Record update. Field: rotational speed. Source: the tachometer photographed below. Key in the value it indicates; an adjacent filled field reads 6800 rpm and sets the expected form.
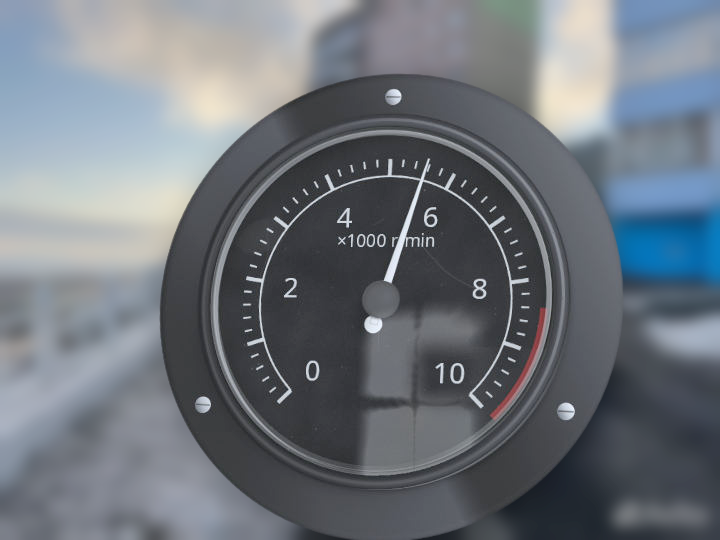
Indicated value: 5600 rpm
